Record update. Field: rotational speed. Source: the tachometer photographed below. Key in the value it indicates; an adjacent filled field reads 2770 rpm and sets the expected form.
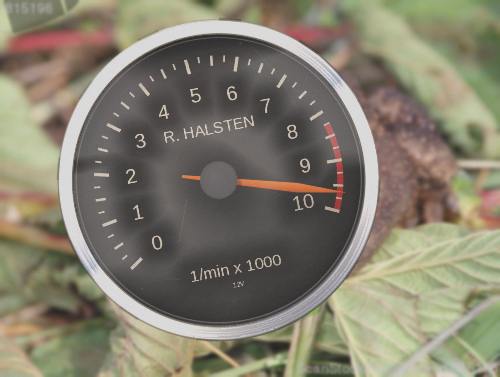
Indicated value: 9625 rpm
